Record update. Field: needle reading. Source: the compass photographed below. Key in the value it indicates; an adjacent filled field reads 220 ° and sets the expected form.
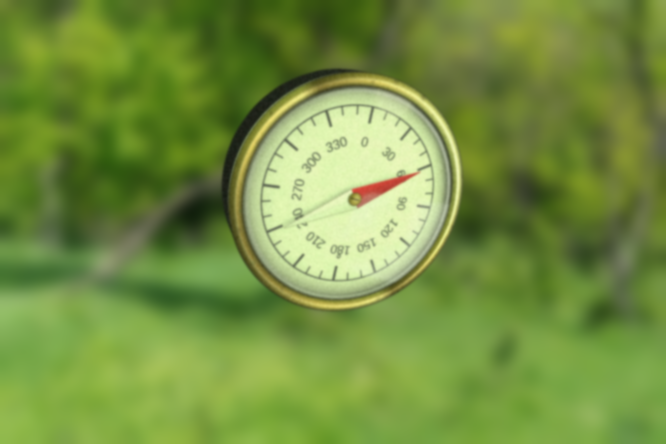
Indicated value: 60 °
